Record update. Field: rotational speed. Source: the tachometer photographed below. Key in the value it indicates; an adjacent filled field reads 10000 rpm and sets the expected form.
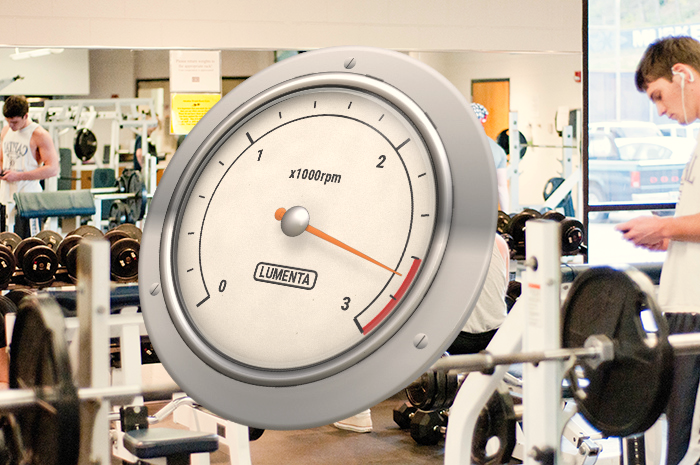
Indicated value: 2700 rpm
